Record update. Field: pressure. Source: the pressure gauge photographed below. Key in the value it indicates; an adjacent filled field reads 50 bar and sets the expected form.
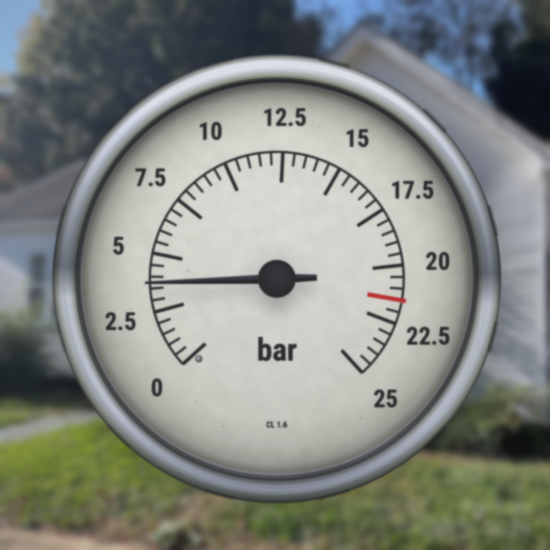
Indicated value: 3.75 bar
